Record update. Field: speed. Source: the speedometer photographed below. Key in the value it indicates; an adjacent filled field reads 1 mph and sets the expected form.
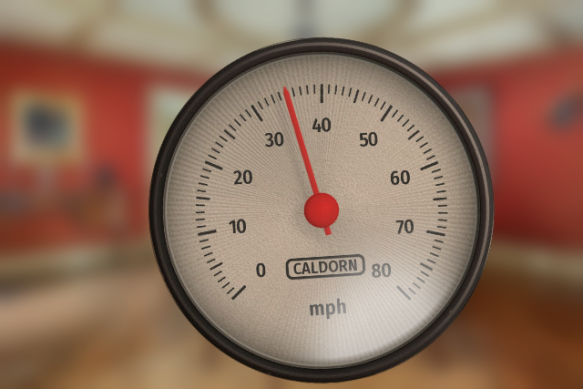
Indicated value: 35 mph
